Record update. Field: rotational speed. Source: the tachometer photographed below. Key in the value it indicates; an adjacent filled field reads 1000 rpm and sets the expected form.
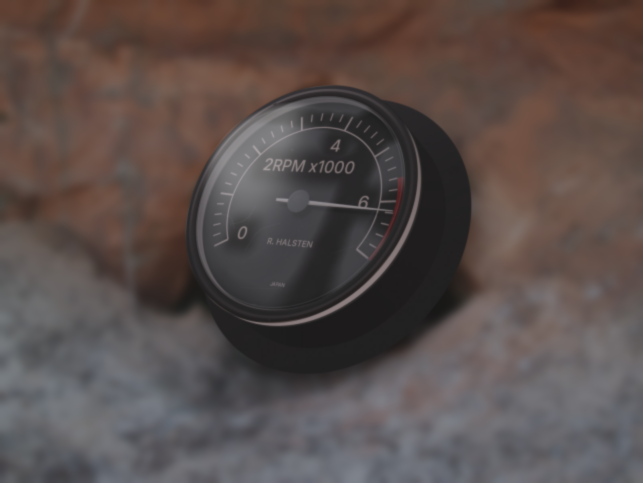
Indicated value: 6200 rpm
